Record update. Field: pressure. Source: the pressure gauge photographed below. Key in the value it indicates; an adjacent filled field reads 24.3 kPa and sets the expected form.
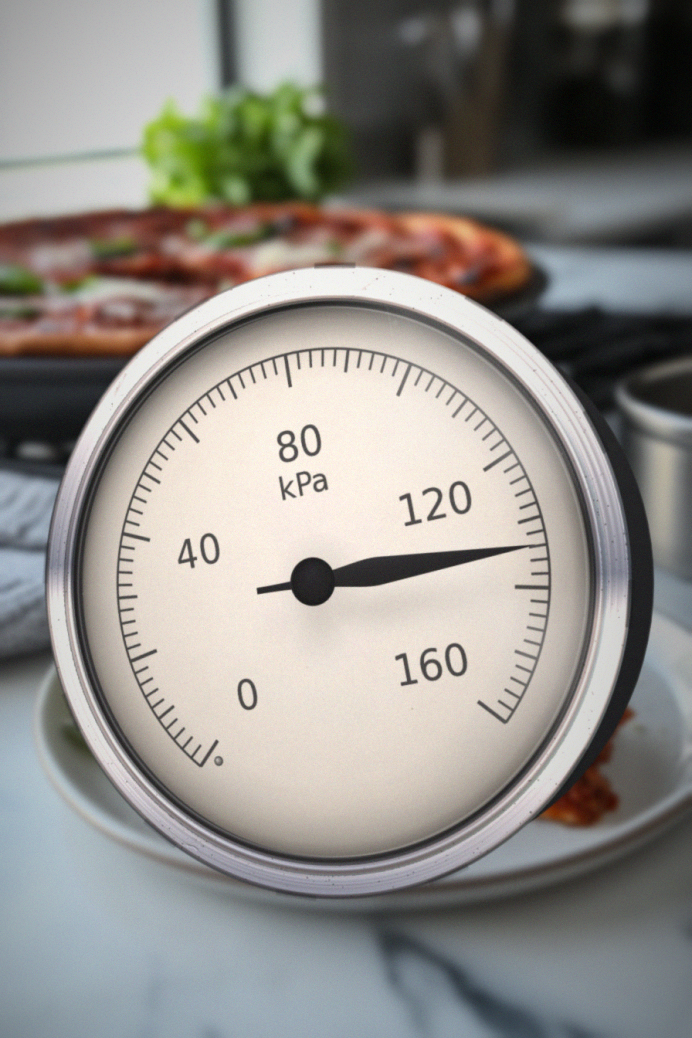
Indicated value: 134 kPa
